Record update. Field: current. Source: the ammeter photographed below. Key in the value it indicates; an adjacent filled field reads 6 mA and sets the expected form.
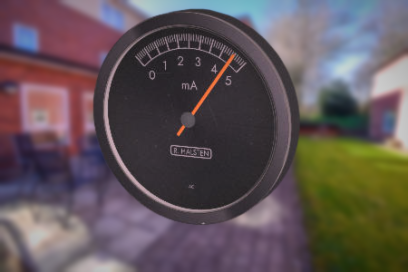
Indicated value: 4.5 mA
